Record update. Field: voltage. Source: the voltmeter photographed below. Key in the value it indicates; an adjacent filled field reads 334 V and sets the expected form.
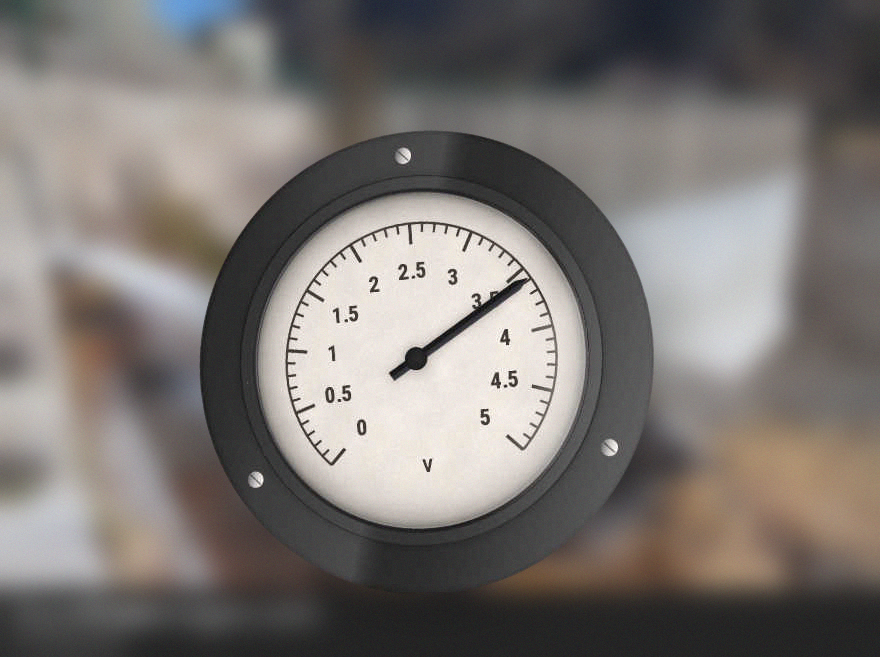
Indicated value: 3.6 V
